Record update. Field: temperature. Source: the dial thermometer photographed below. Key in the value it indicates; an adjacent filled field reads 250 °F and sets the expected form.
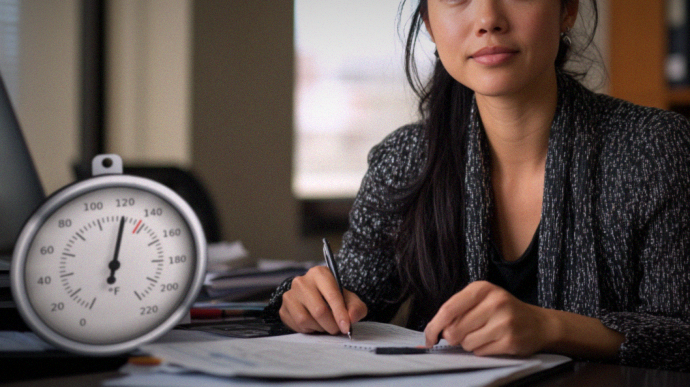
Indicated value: 120 °F
